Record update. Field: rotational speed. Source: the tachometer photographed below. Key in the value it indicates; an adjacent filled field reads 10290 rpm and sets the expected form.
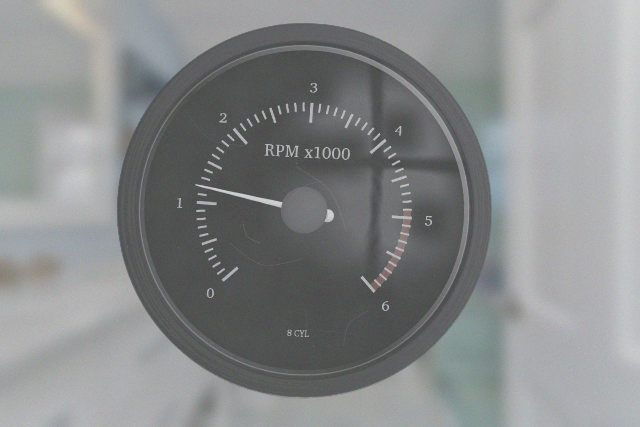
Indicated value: 1200 rpm
